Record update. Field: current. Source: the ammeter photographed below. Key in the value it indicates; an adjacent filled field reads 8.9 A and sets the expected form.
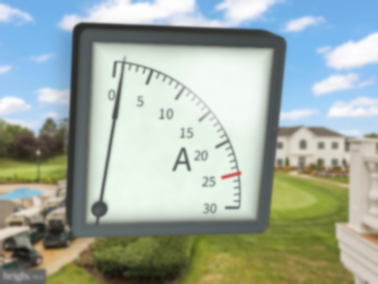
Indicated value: 1 A
